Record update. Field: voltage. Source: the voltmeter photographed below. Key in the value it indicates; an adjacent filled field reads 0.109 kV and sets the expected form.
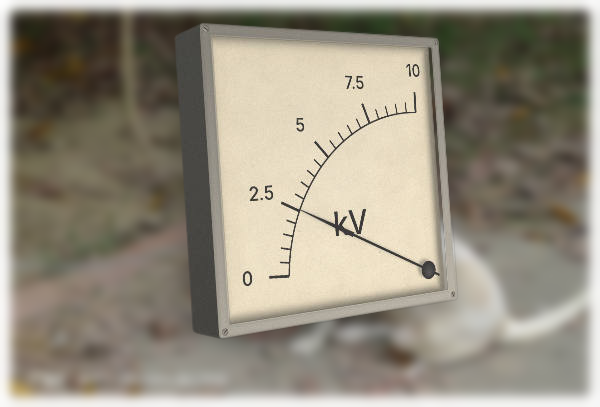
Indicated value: 2.5 kV
